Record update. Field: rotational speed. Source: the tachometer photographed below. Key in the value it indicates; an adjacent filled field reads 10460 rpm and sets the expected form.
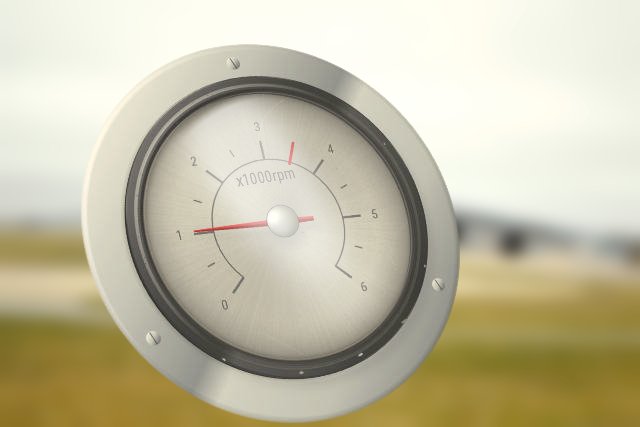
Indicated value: 1000 rpm
